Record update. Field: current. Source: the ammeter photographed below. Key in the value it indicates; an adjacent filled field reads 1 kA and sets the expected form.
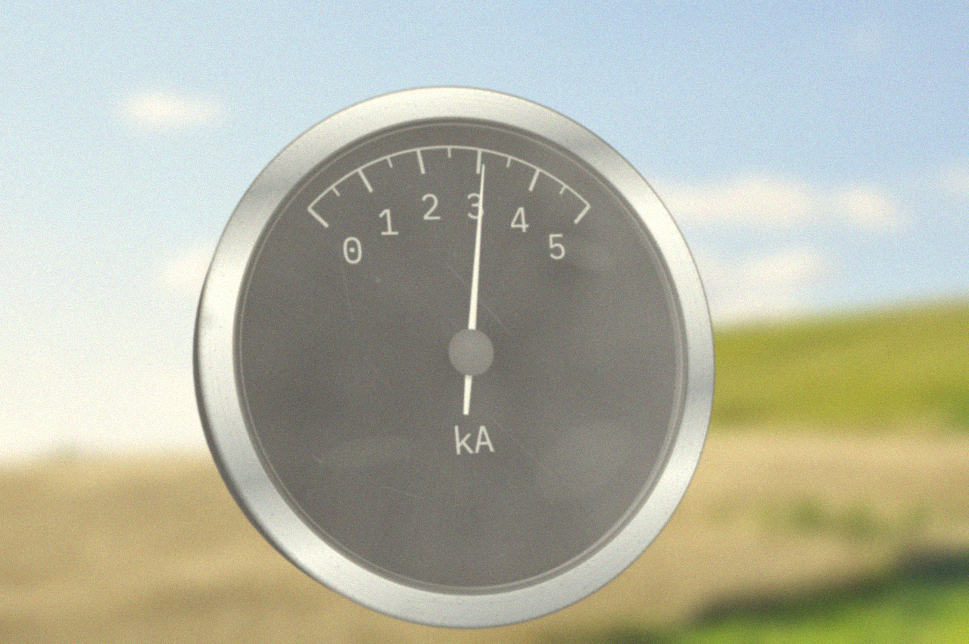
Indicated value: 3 kA
